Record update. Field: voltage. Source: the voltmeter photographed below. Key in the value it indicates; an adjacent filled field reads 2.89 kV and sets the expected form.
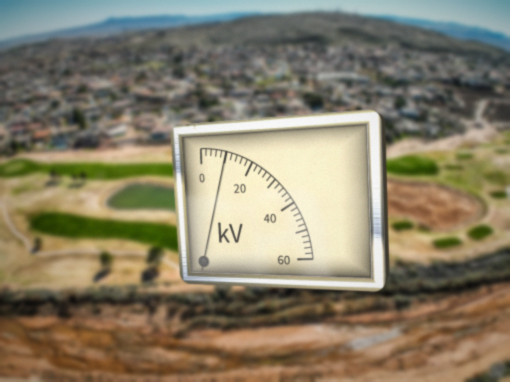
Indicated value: 10 kV
